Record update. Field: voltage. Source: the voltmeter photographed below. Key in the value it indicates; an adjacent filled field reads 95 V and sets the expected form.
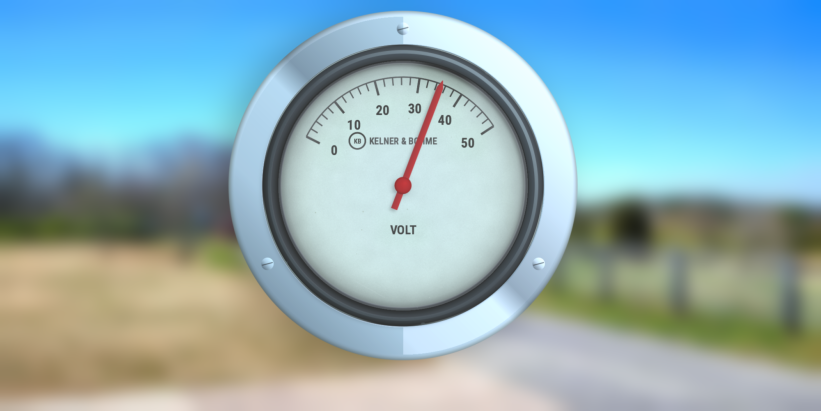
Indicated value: 35 V
